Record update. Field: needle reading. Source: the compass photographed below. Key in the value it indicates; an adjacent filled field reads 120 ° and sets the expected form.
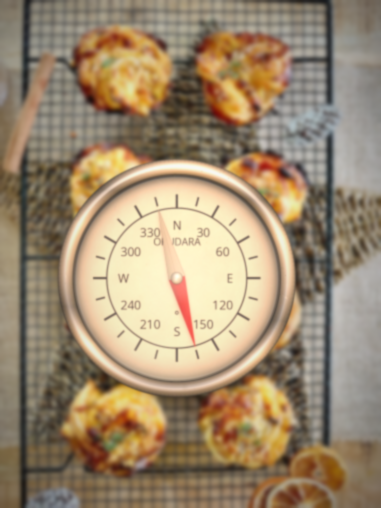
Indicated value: 165 °
